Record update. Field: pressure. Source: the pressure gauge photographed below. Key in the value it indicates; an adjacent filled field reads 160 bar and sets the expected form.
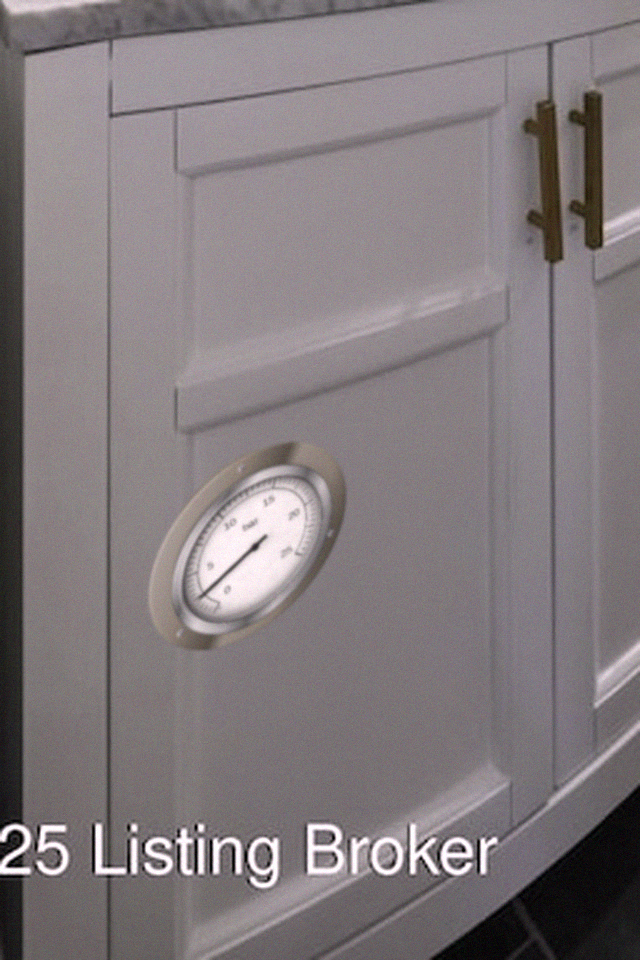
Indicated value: 2.5 bar
